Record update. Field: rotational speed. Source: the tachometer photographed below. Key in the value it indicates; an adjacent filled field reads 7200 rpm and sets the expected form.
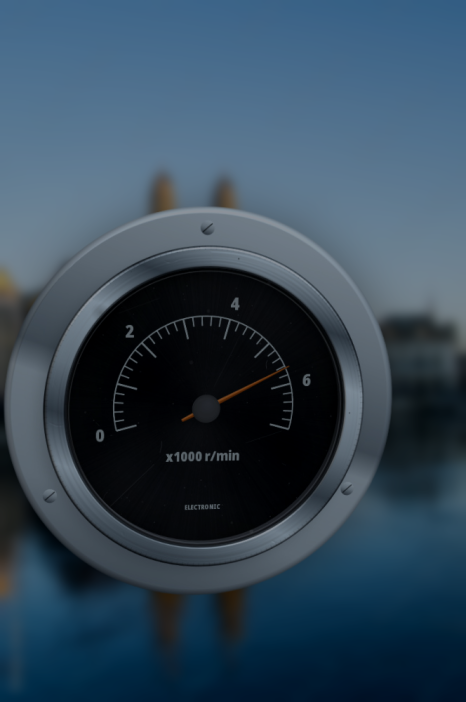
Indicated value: 5600 rpm
